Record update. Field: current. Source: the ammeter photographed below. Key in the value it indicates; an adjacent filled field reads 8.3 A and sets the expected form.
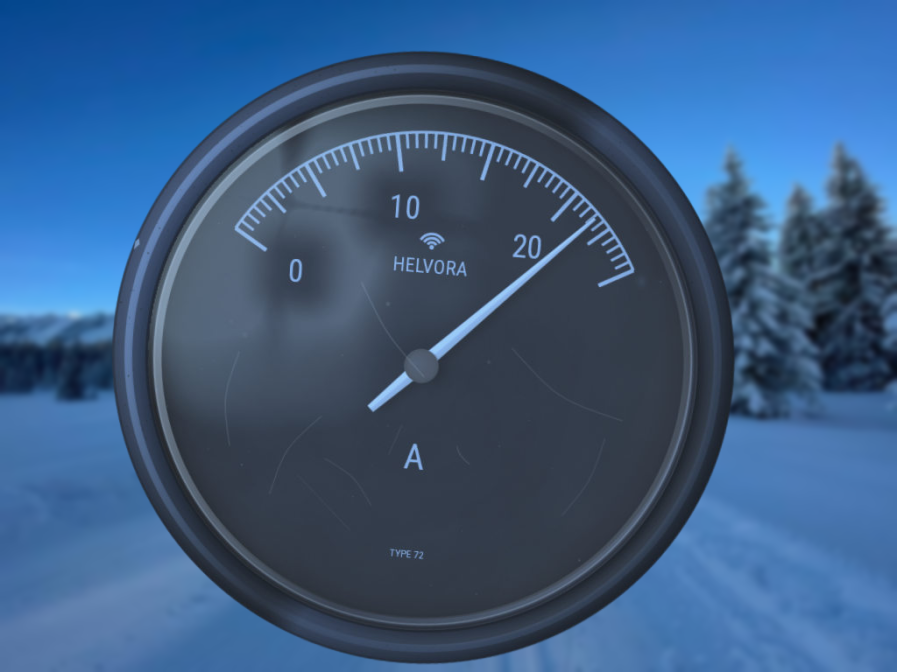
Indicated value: 21.5 A
